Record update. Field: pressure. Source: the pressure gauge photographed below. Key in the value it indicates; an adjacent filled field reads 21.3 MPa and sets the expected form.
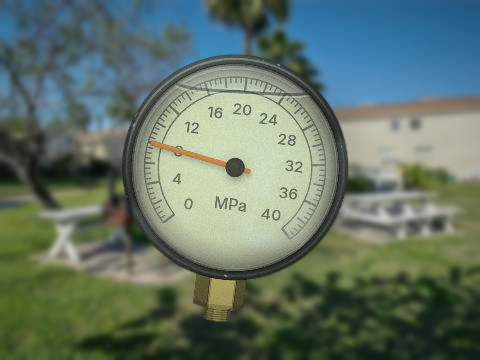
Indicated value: 8 MPa
